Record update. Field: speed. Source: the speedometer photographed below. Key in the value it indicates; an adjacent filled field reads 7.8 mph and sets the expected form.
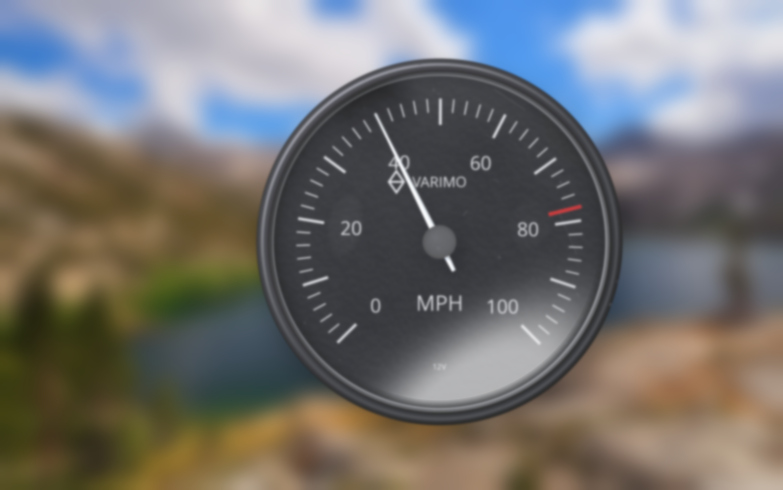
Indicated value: 40 mph
